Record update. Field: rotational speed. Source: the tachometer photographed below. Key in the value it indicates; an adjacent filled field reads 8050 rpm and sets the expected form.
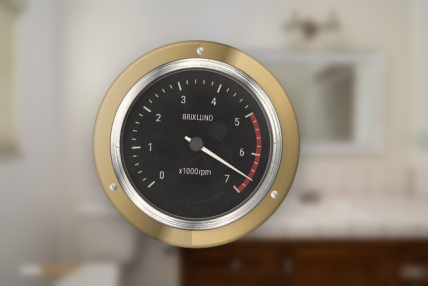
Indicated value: 6600 rpm
